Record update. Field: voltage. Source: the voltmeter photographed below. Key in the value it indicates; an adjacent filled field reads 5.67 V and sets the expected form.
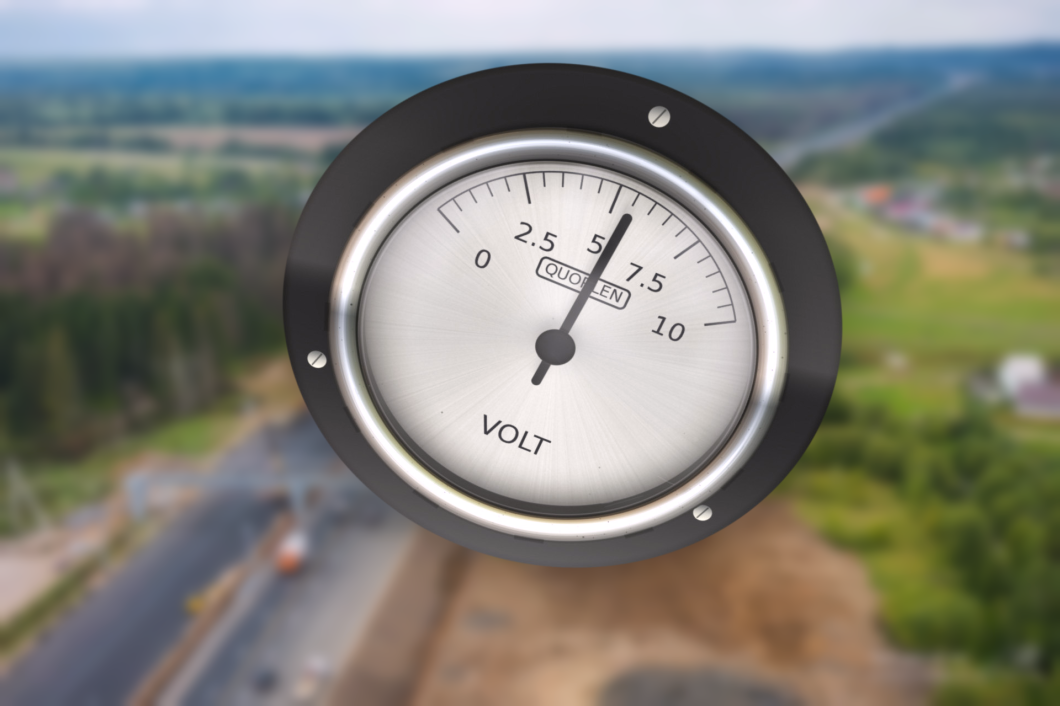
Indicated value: 5.5 V
